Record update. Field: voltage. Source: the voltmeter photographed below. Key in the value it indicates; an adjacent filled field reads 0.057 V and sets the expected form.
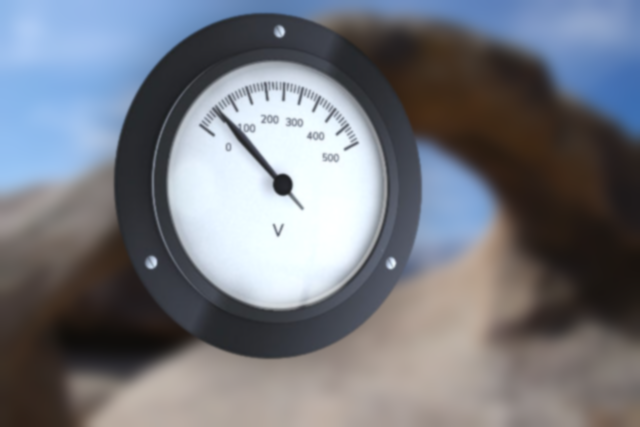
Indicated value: 50 V
